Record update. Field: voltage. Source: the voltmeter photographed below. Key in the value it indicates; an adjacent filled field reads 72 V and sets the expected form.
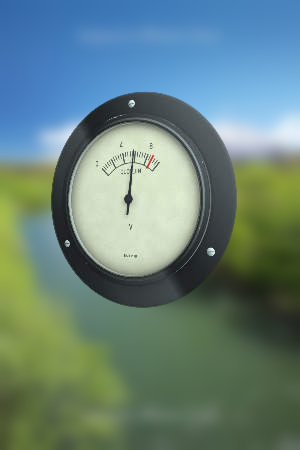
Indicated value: 6 V
